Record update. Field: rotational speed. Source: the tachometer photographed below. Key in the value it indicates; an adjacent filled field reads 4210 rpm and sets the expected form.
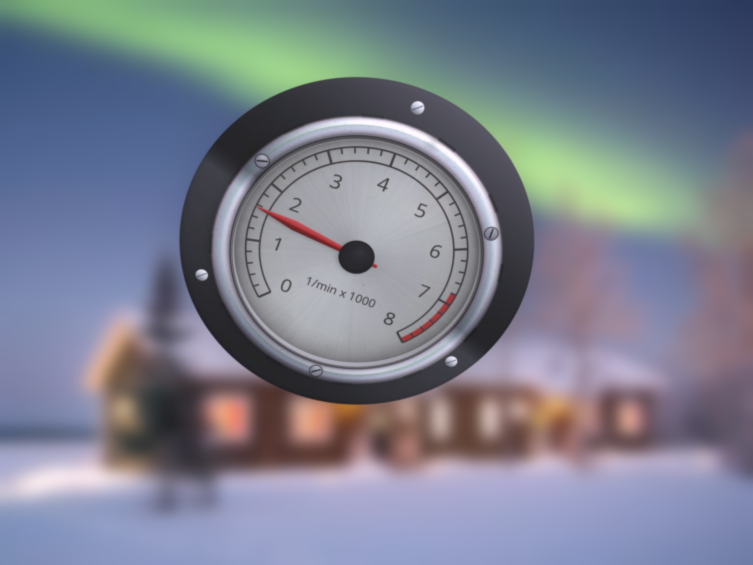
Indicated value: 1600 rpm
